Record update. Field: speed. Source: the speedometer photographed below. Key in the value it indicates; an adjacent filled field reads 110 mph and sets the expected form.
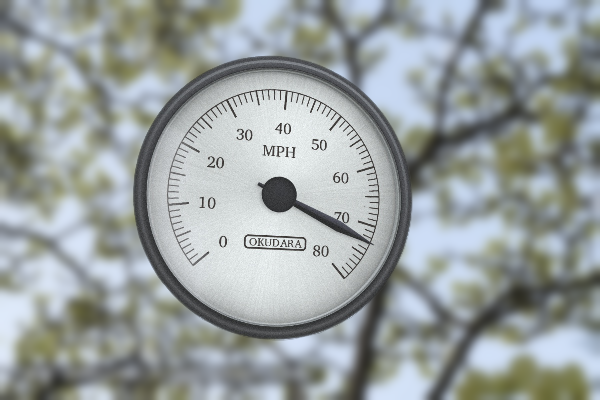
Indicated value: 73 mph
